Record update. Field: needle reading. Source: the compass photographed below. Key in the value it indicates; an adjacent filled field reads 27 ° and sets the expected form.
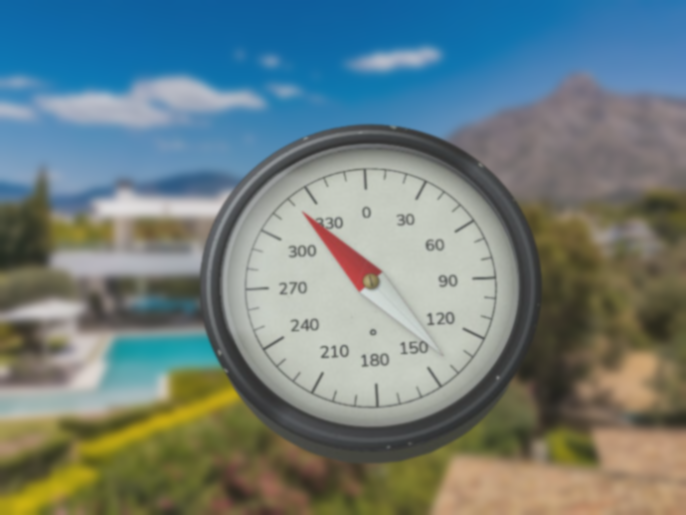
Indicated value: 320 °
